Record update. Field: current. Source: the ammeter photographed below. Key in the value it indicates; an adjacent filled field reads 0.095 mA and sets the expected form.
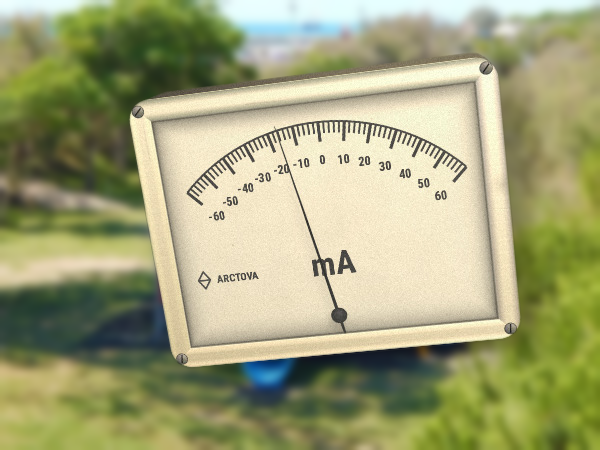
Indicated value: -16 mA
